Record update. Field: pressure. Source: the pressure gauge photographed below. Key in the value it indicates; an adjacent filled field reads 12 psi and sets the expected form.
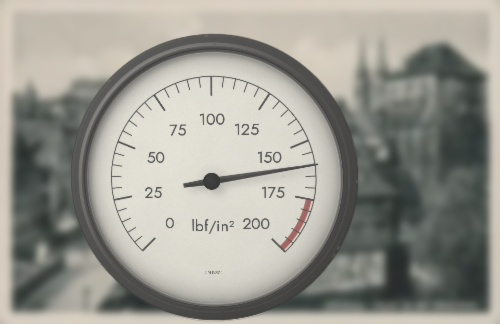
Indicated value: 160 psi
